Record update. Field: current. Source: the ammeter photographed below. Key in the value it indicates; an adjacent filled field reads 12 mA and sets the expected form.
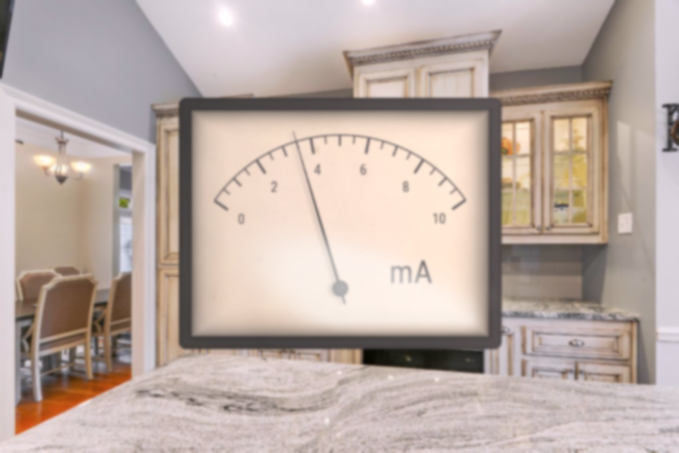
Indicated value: 3.5 mA
